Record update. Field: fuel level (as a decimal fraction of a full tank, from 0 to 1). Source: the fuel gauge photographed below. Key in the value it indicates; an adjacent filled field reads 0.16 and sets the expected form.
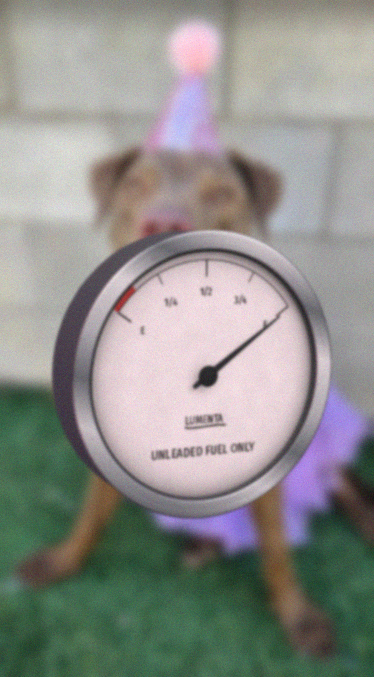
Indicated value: 1
